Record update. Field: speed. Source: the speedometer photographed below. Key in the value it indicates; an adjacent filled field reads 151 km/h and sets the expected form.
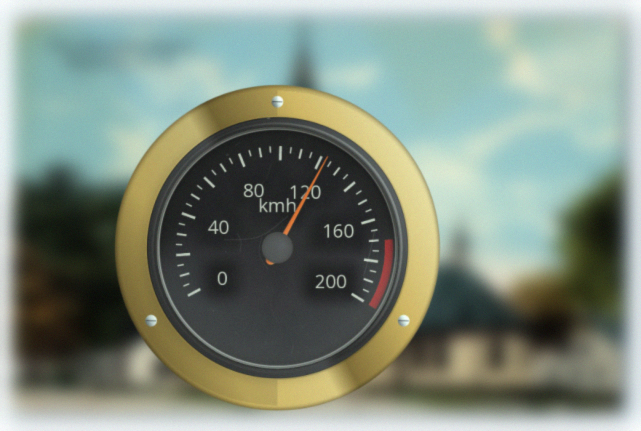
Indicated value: 122.5 km/h
